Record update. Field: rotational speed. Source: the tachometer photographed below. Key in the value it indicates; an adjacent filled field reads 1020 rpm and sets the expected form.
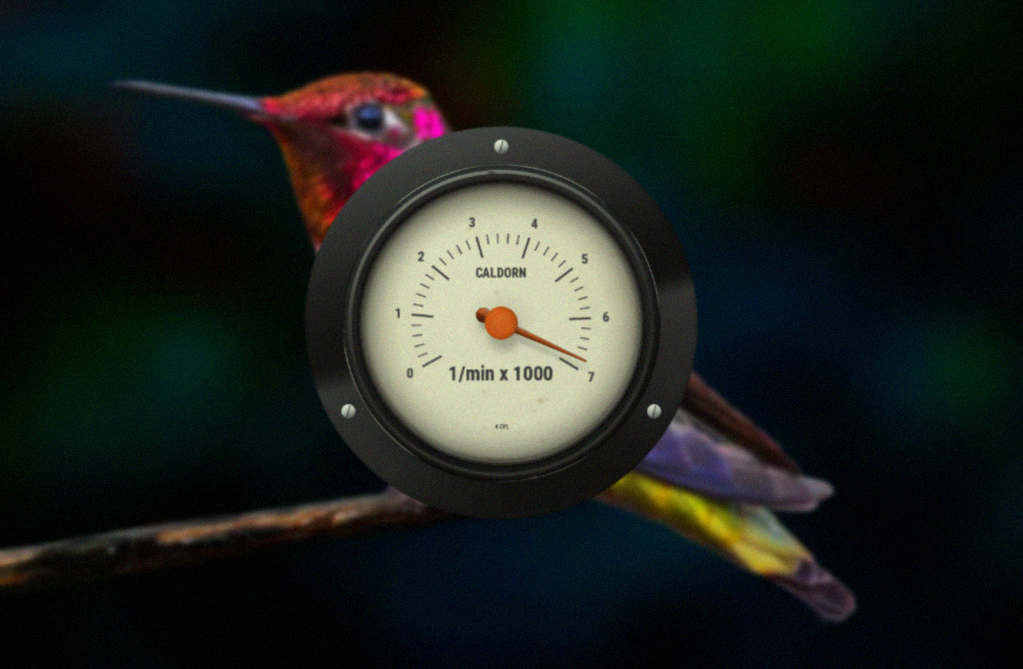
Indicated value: 6800 rpm
